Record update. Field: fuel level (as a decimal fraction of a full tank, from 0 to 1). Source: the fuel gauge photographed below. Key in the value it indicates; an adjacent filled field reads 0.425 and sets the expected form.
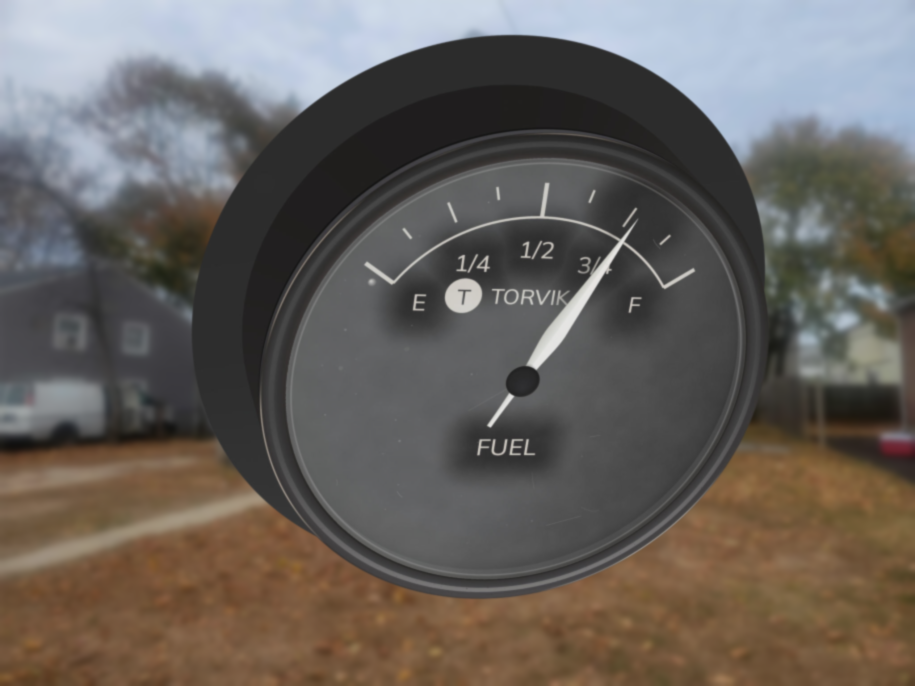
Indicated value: 0.75
